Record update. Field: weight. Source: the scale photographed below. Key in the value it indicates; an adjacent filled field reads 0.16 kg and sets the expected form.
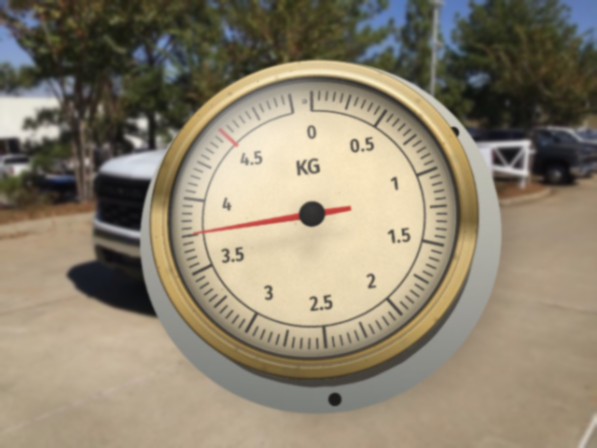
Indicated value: 3.75 kg
